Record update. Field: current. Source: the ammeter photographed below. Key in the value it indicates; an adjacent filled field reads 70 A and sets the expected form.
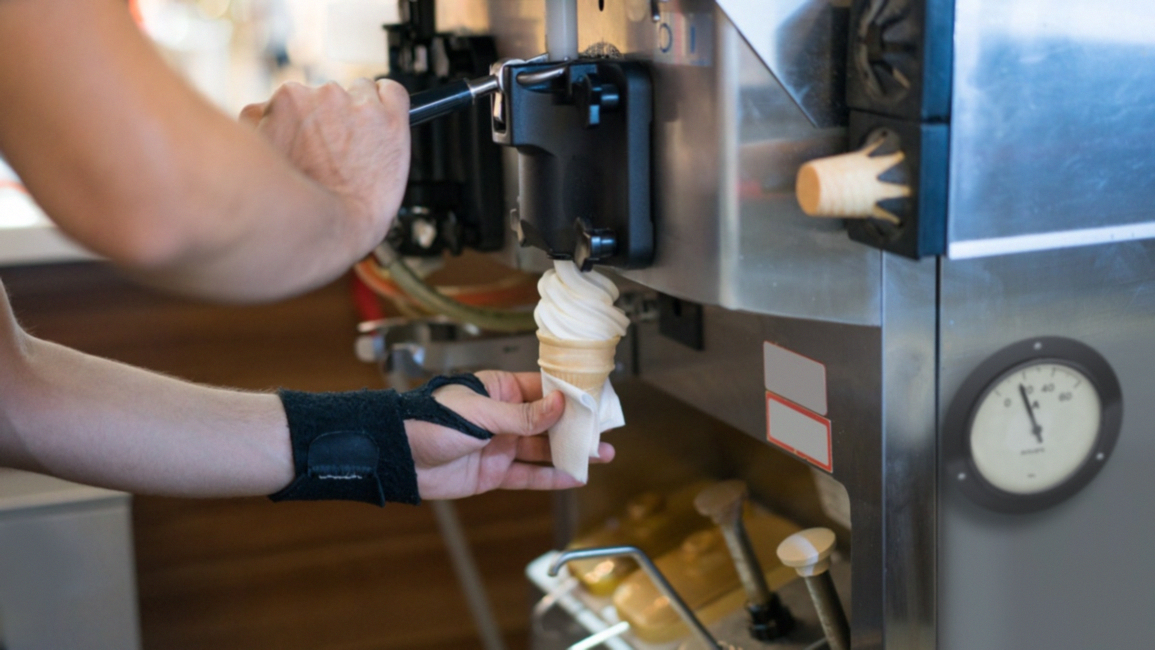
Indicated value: 15 A
